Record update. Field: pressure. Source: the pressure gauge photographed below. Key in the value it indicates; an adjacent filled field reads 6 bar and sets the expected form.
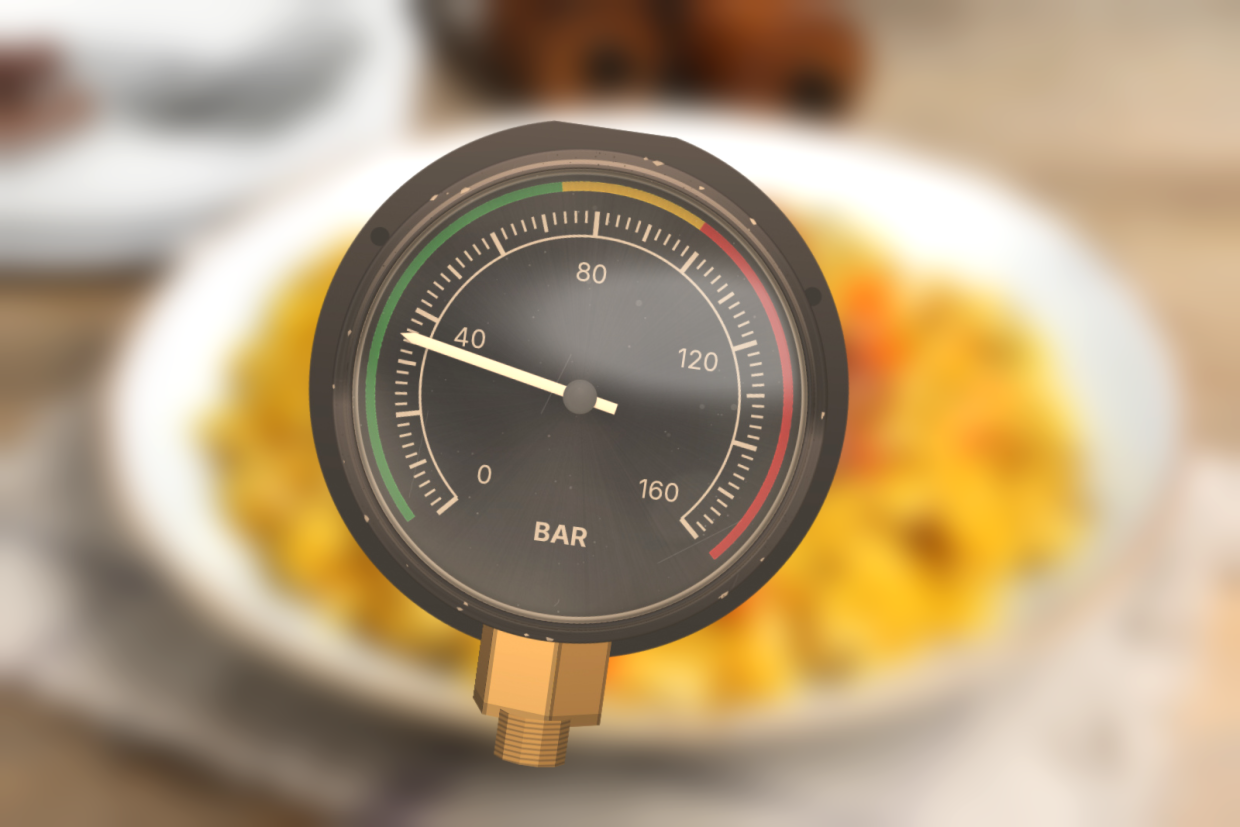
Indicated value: 35 bar
